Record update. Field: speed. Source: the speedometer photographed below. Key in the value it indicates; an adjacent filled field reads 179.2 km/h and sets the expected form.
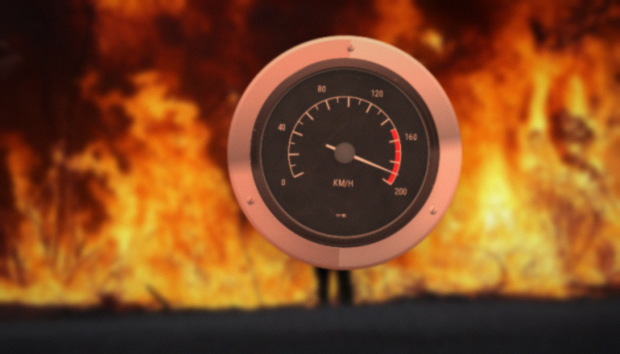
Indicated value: 190 km/h
